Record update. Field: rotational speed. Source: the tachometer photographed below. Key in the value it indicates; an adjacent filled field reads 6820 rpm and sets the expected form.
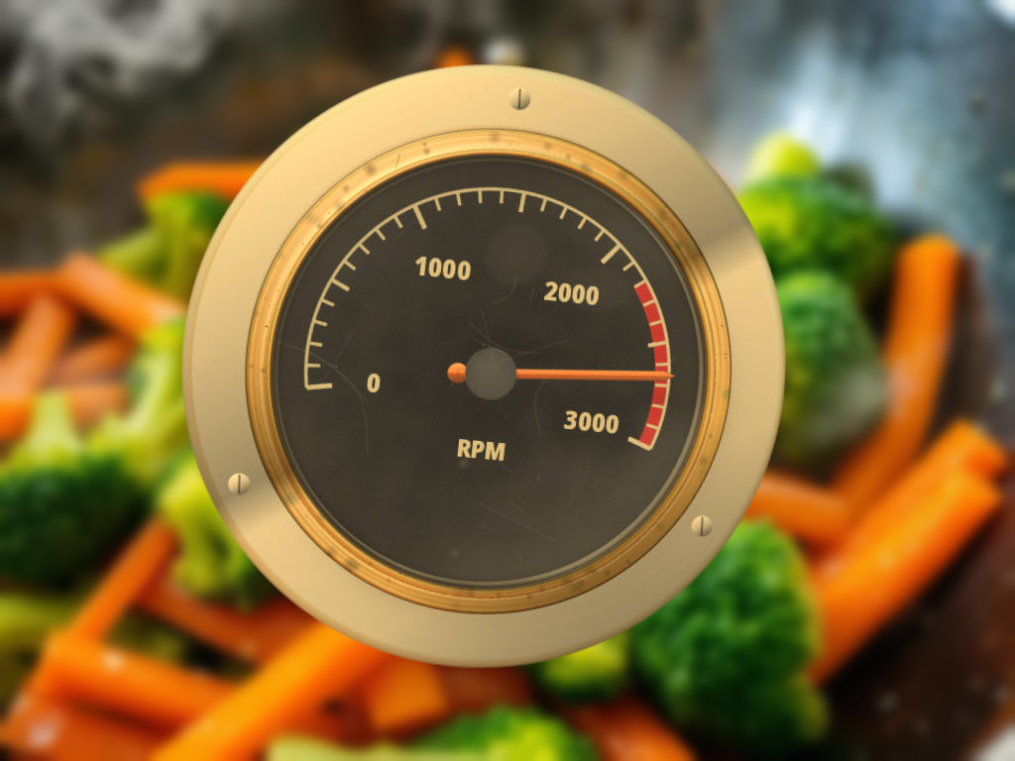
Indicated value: 2650 rpm
